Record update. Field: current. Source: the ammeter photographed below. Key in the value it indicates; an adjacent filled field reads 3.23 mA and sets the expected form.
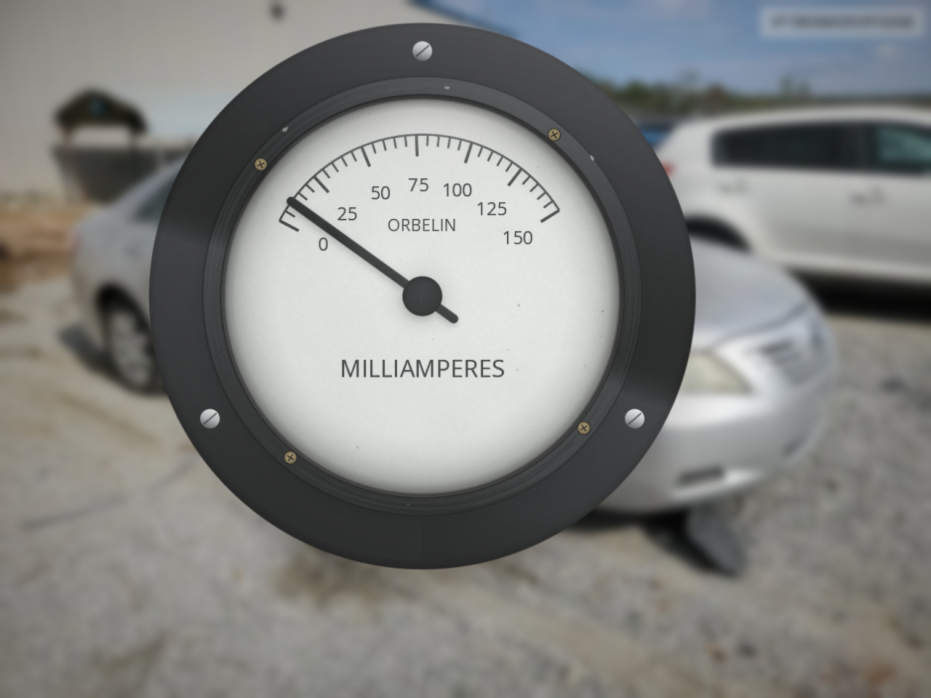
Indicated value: 10 mA
